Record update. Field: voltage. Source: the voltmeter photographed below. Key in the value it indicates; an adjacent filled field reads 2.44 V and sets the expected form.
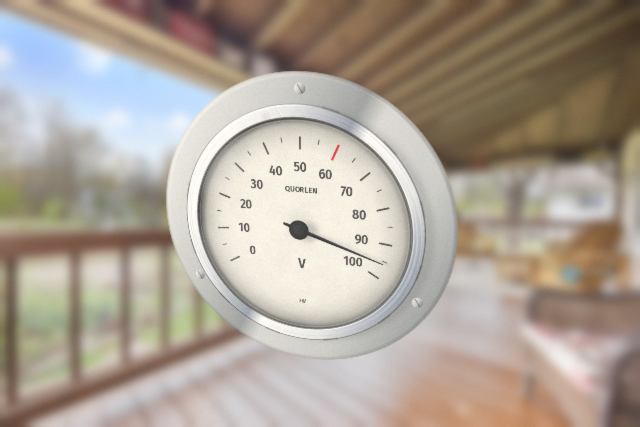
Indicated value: 95 V
